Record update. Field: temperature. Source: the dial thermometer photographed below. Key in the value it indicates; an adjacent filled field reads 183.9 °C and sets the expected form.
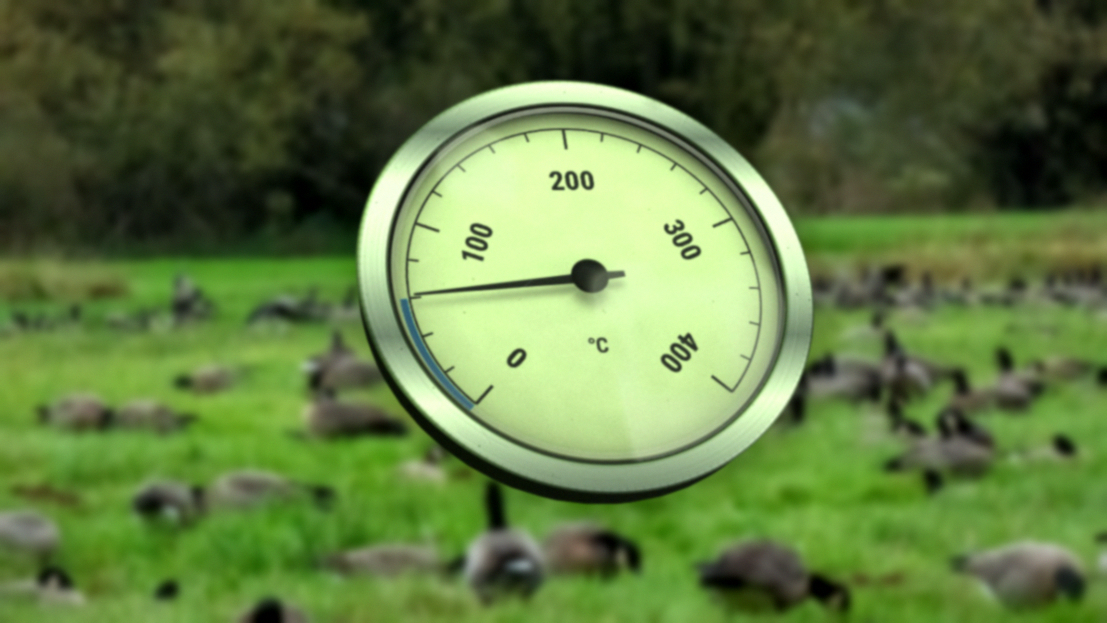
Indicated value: 60 °C
